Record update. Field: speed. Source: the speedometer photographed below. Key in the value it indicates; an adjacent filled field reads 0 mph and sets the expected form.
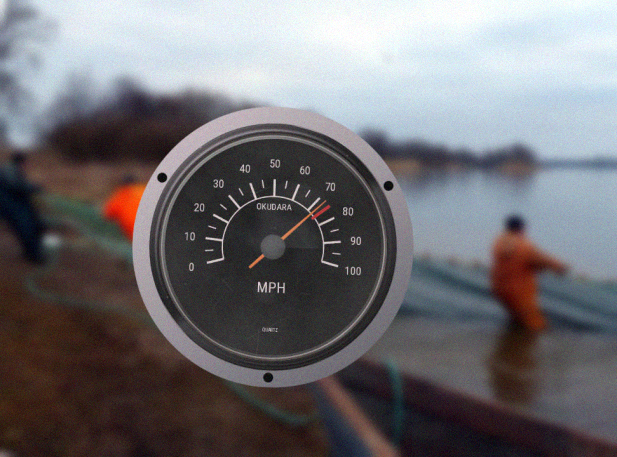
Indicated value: 72.5 mph
